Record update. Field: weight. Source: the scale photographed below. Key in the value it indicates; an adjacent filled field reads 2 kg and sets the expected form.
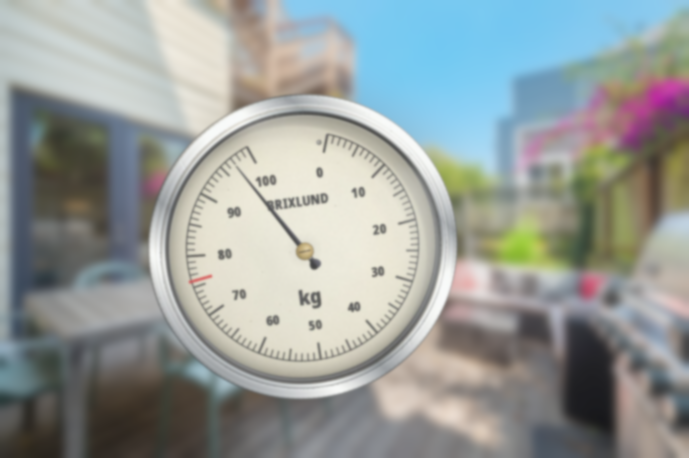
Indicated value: 97 kg
